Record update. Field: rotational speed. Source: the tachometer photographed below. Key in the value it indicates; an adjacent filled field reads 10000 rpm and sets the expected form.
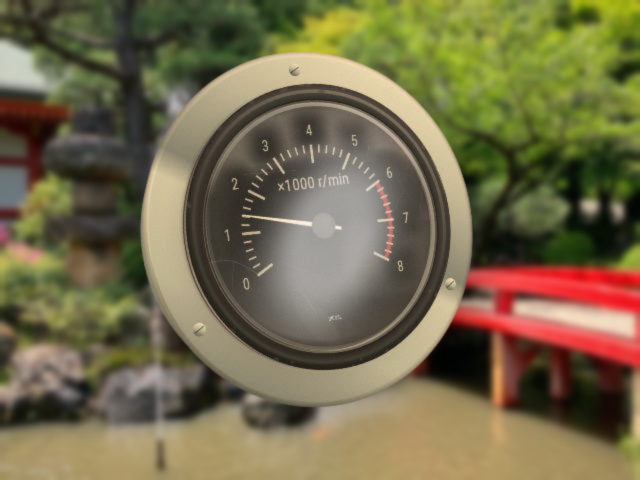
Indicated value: 1400 rpm
